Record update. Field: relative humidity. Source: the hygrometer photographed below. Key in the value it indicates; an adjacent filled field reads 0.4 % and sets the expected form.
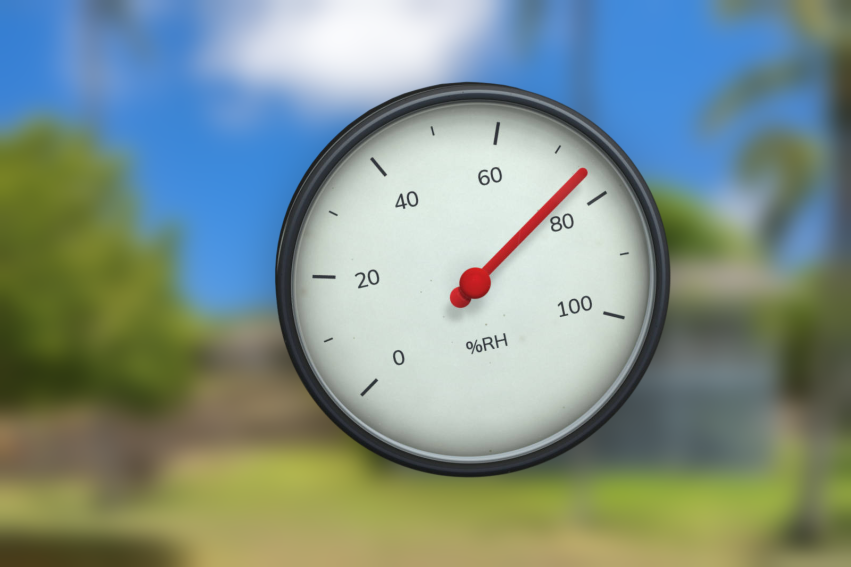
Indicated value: 75 %
